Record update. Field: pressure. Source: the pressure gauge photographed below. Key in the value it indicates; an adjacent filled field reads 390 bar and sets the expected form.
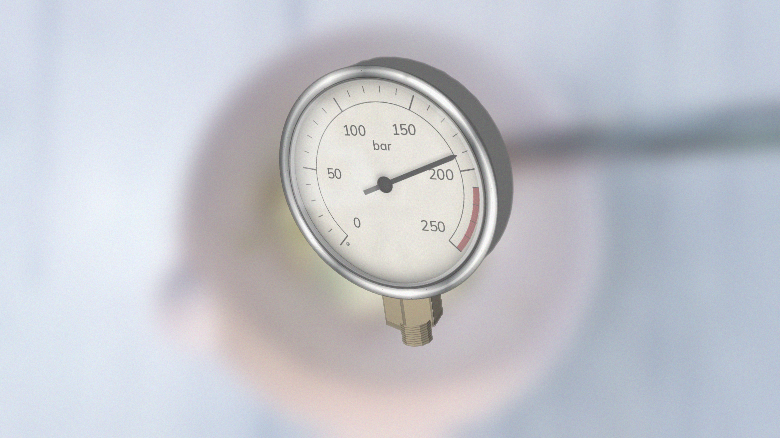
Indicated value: 190 bar
